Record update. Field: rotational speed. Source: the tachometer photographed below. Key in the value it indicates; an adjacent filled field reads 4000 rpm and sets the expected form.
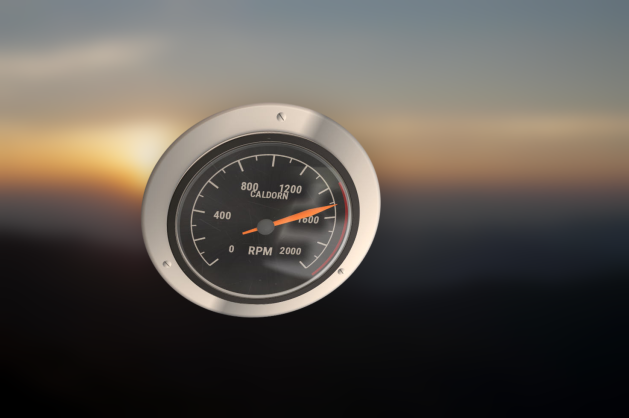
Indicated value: 1500 rpm
